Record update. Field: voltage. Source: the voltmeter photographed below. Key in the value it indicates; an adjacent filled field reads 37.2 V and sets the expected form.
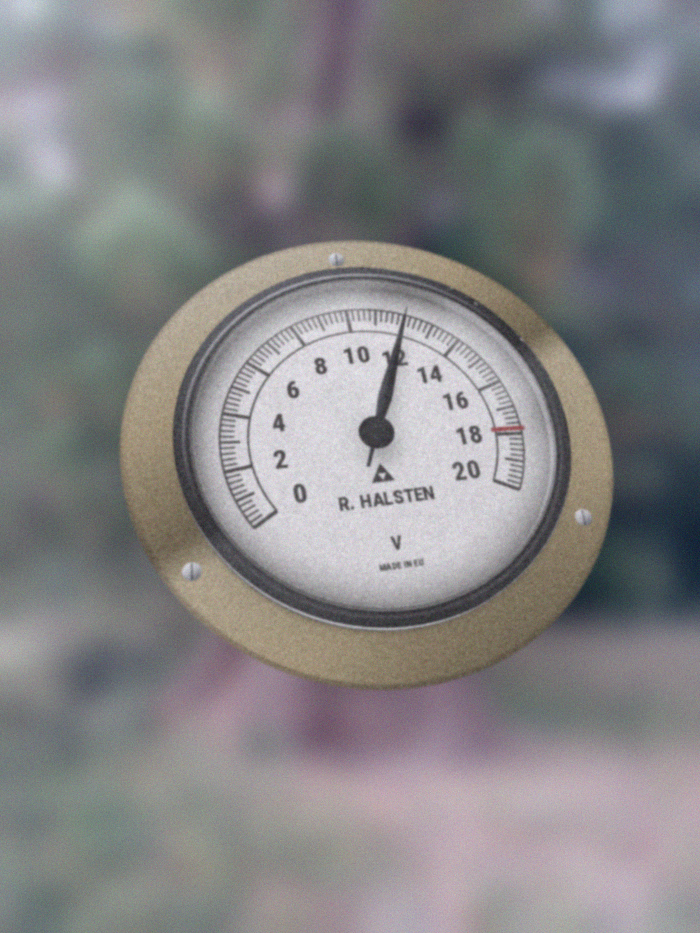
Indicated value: 12 V
